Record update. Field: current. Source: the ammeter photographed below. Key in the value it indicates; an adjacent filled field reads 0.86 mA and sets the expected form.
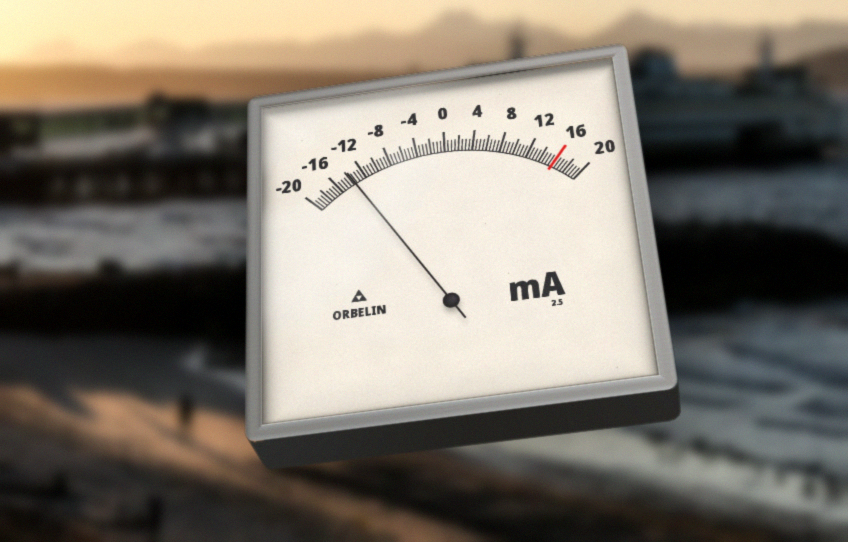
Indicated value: -14 mA
